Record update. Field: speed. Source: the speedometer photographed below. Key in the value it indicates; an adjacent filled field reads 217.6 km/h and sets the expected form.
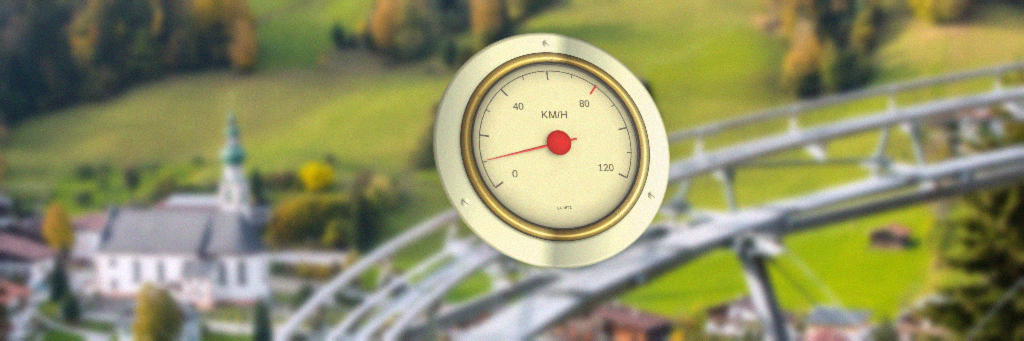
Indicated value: 10 km/h
